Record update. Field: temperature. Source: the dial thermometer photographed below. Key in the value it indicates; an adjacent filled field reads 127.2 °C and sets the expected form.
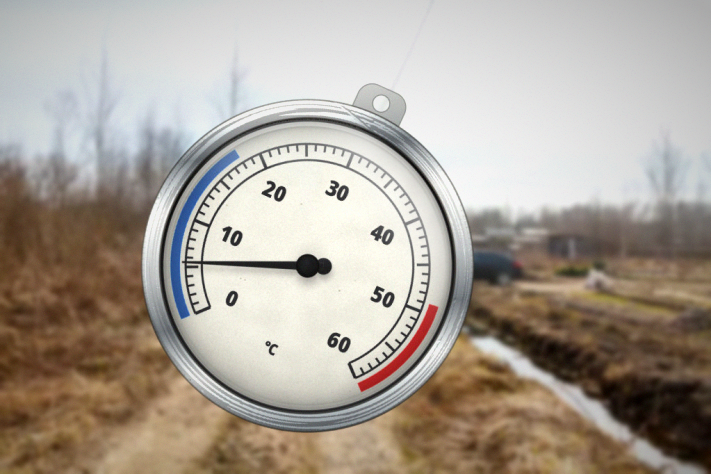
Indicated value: 5.5 °C
